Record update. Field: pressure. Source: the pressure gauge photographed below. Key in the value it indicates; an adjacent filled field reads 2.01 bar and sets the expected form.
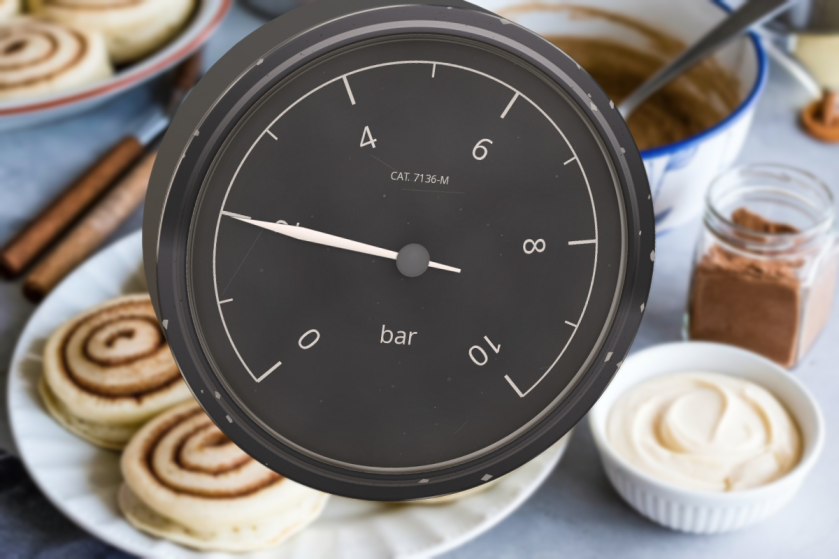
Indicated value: 2 bar
